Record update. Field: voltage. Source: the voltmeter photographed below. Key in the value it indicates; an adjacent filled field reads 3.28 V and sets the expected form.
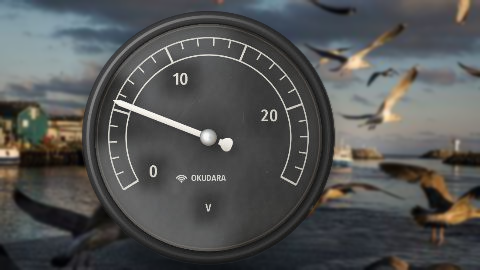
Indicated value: 5.5 V
